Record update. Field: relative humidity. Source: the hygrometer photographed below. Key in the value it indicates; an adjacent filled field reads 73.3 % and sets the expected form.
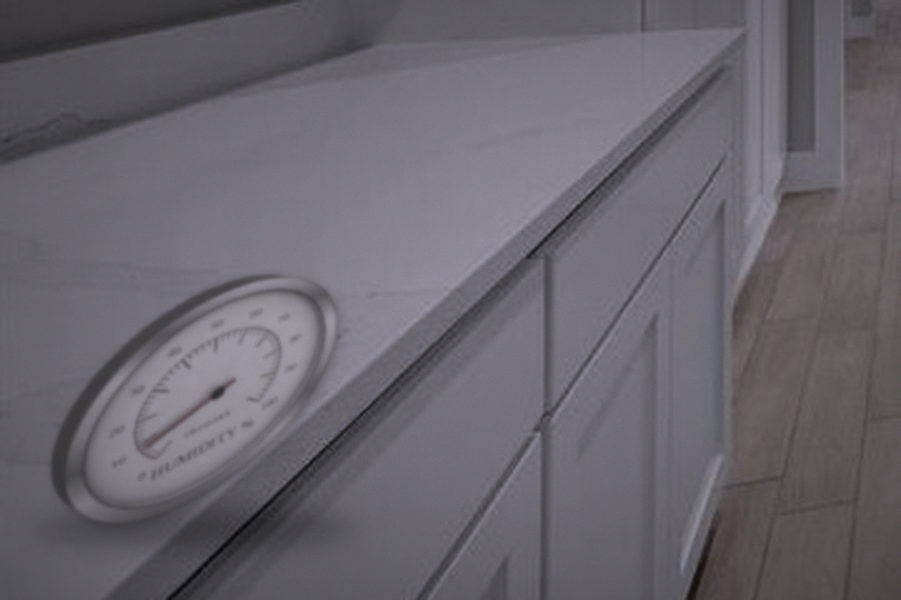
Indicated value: 10 %
